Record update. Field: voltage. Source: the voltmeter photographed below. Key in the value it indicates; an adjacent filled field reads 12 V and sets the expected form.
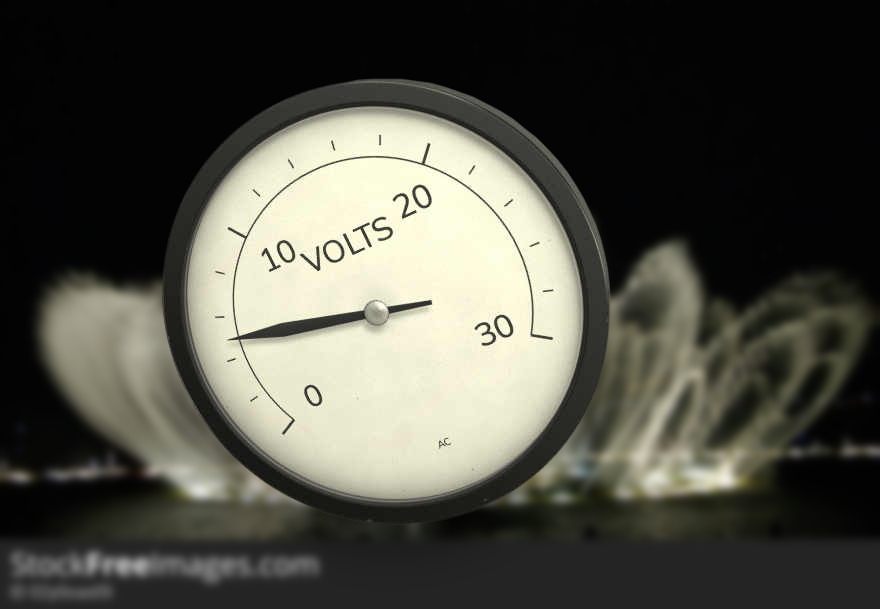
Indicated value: 5 V
